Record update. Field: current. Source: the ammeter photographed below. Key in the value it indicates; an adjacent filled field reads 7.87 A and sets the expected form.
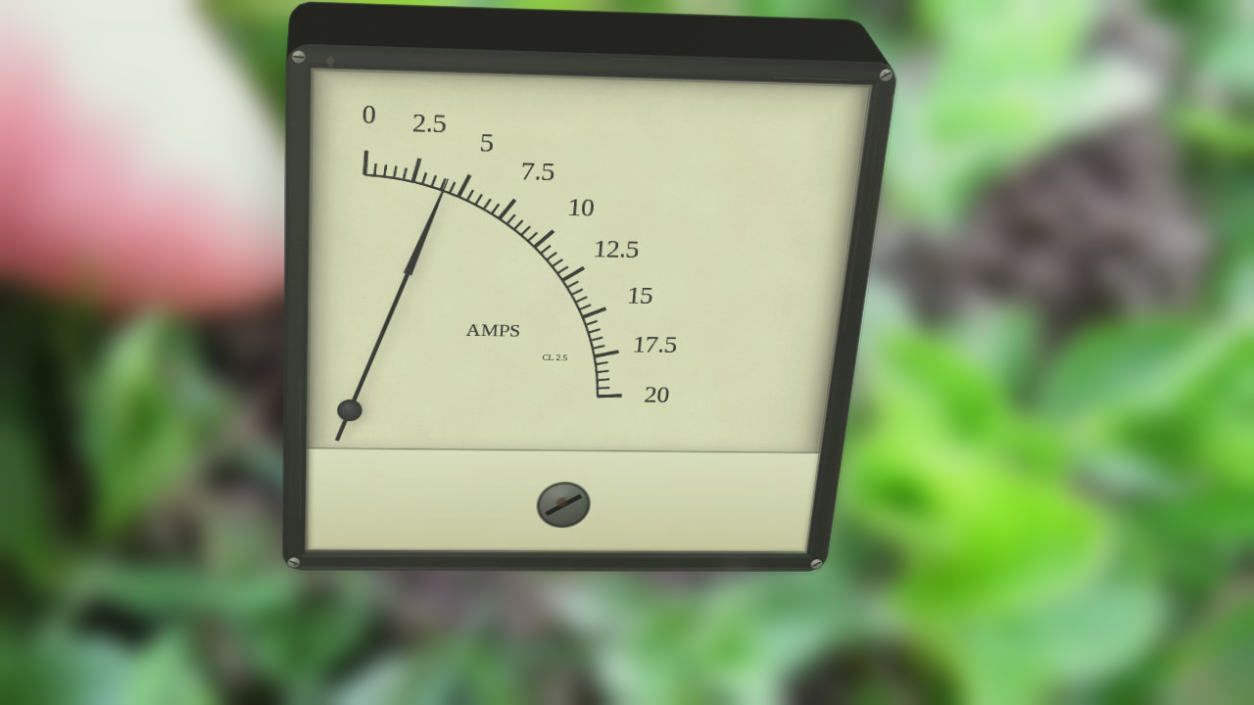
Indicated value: 4 A
